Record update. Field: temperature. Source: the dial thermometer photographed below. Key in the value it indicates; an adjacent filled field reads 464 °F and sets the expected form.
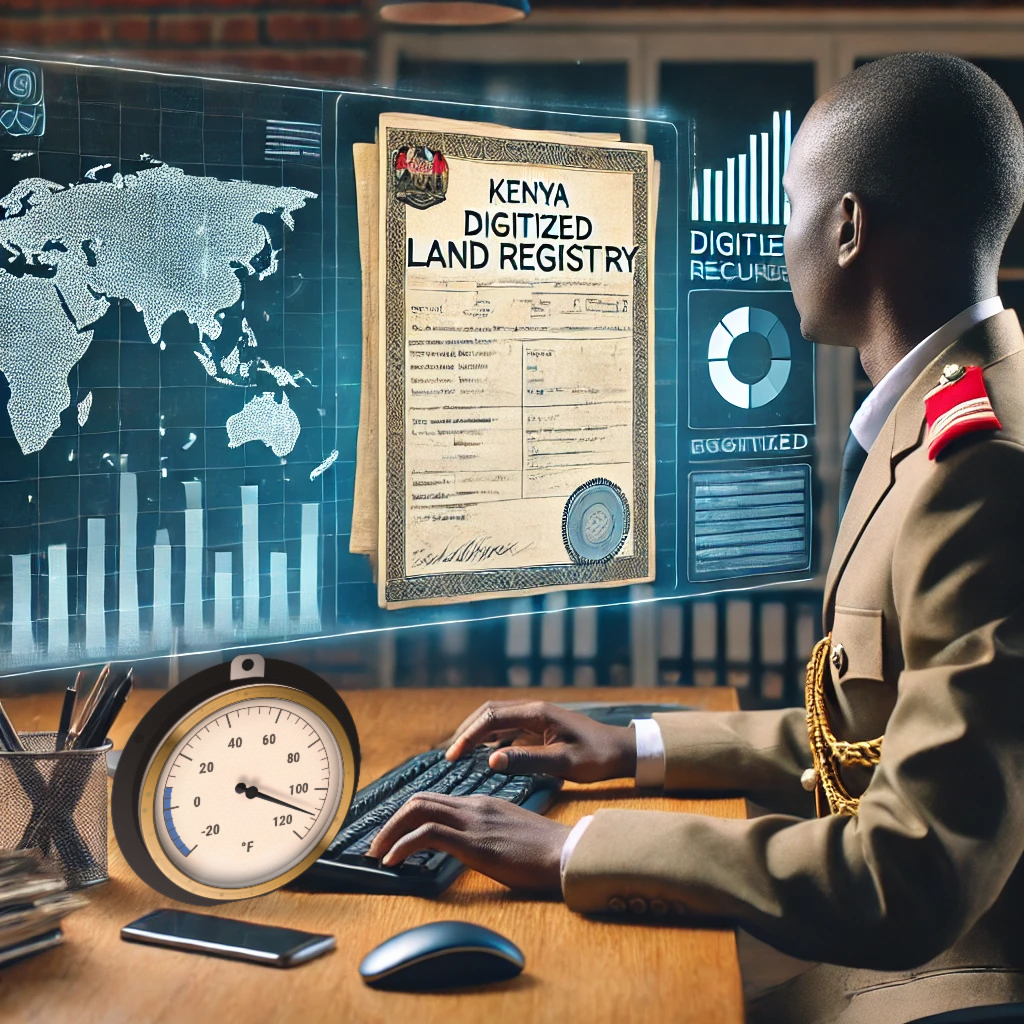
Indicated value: 110 °F
